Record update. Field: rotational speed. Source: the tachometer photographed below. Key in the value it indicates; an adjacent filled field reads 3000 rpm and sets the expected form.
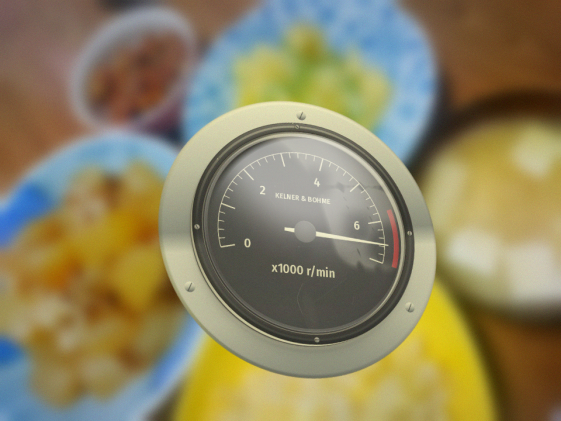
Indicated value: 6600 rpm
